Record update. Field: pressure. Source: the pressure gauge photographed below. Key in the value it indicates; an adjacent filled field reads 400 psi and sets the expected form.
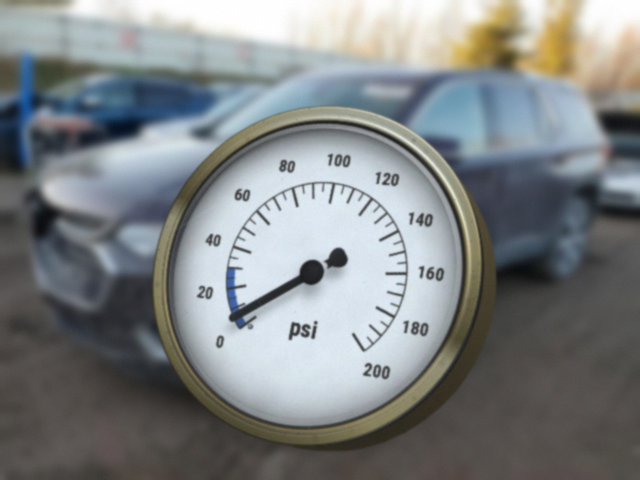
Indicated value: 5 psi
